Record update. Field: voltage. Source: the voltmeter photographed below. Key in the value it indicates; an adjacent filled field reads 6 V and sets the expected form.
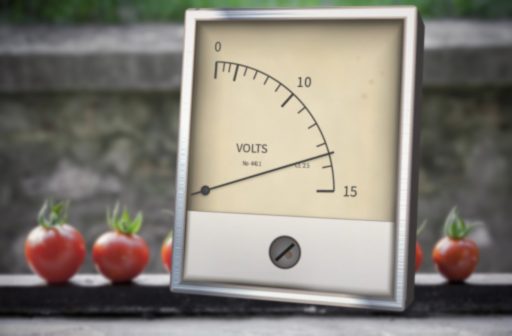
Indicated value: 13.5 V
